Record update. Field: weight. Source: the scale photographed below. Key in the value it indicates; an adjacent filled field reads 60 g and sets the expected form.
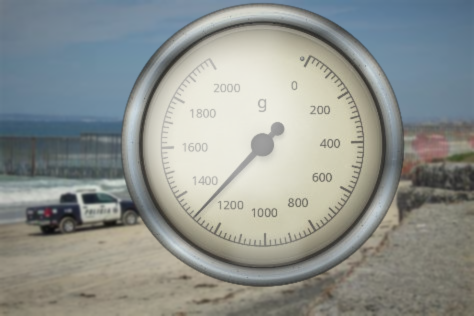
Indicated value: 1300 g
